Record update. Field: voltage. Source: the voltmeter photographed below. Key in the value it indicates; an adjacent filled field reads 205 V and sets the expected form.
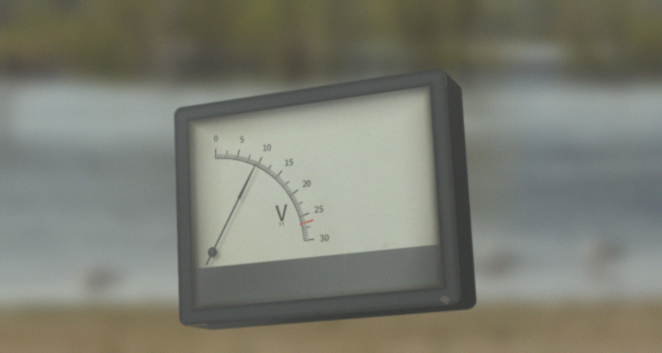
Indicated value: 10 V
